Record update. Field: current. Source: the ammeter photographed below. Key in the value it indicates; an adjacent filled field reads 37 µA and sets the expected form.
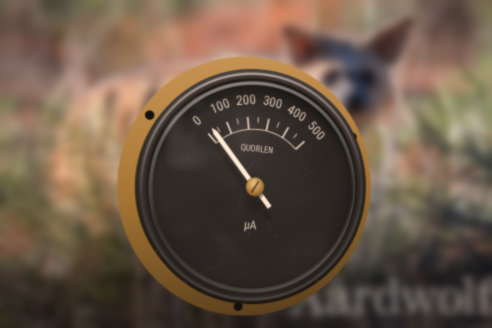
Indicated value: 25 µA
